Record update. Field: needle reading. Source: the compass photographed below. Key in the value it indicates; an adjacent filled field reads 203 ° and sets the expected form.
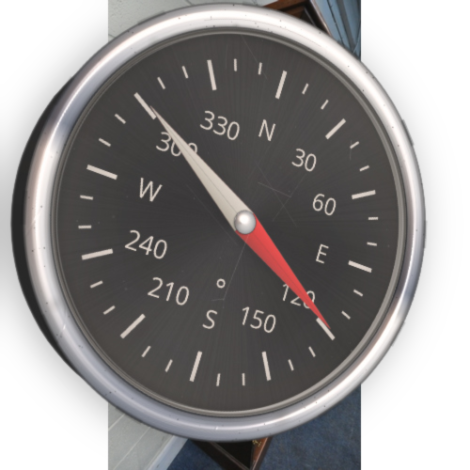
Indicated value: 120 °
